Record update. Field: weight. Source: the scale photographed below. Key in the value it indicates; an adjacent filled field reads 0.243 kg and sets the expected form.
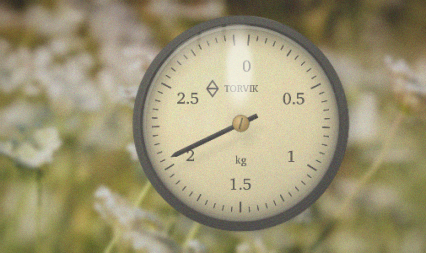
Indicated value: 2.05 kg
